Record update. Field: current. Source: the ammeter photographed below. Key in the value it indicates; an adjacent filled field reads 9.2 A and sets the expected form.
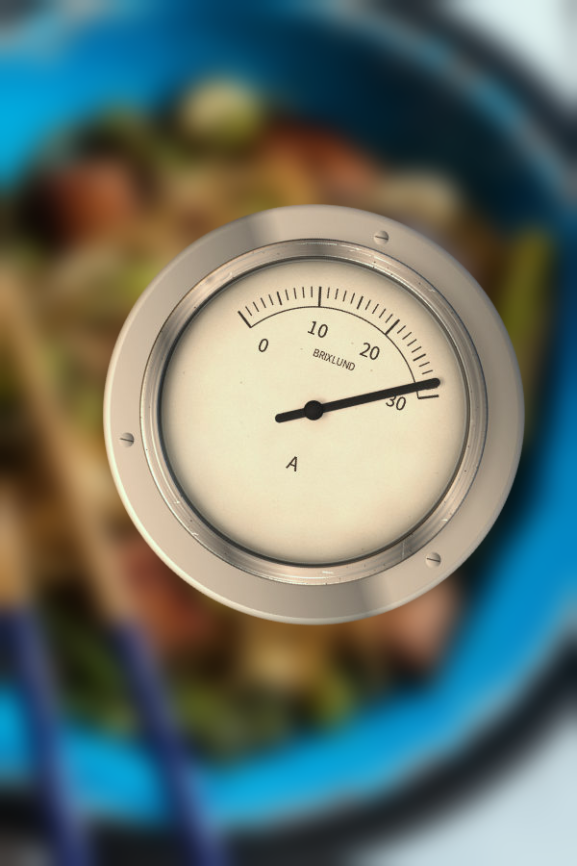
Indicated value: 28.5 A
